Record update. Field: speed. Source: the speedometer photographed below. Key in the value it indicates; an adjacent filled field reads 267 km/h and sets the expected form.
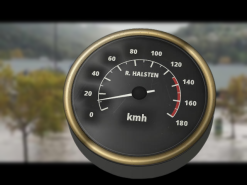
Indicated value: 10 km/h
